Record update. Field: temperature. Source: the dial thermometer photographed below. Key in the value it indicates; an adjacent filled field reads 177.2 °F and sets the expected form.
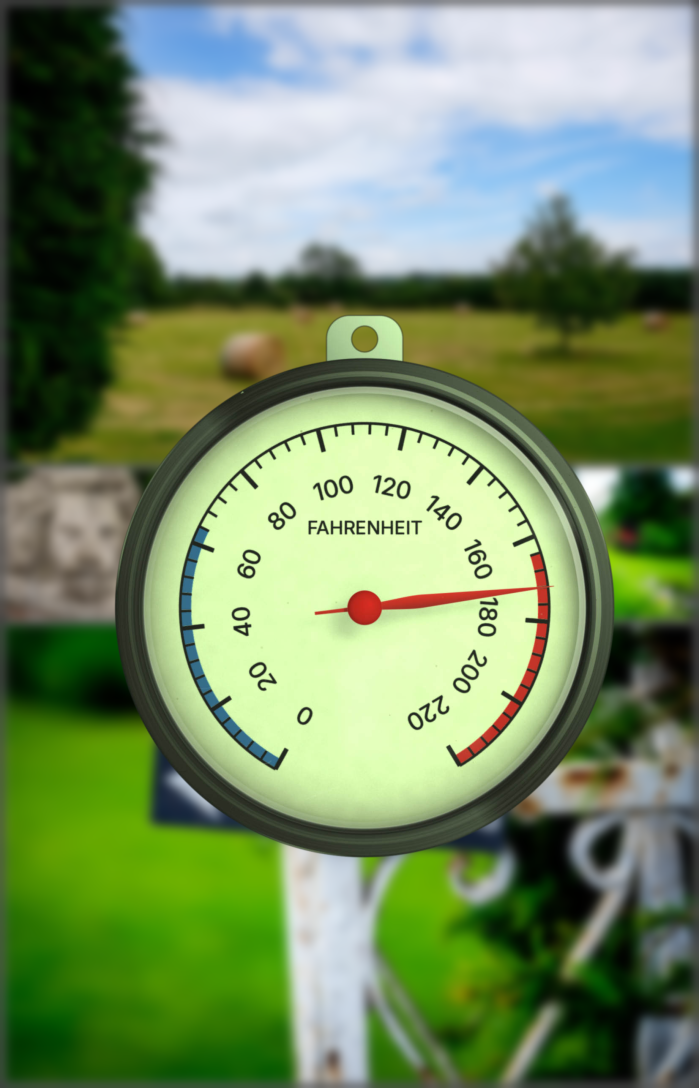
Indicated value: 172 °F
